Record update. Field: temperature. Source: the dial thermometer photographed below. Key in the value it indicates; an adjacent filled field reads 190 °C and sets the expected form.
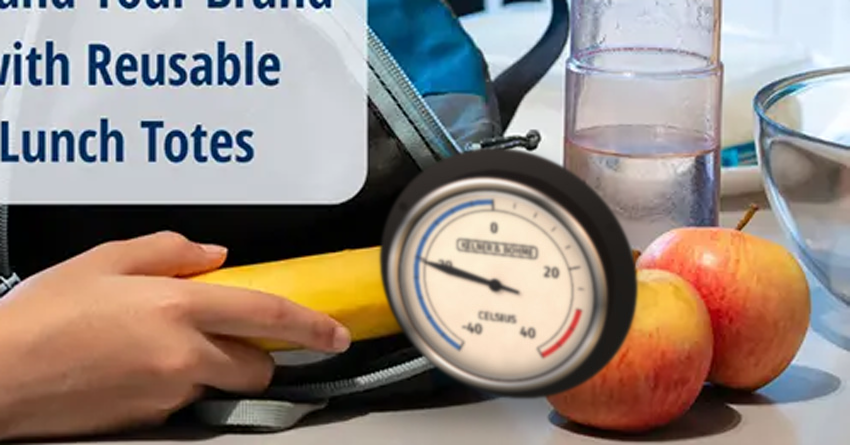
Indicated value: -20 °C
